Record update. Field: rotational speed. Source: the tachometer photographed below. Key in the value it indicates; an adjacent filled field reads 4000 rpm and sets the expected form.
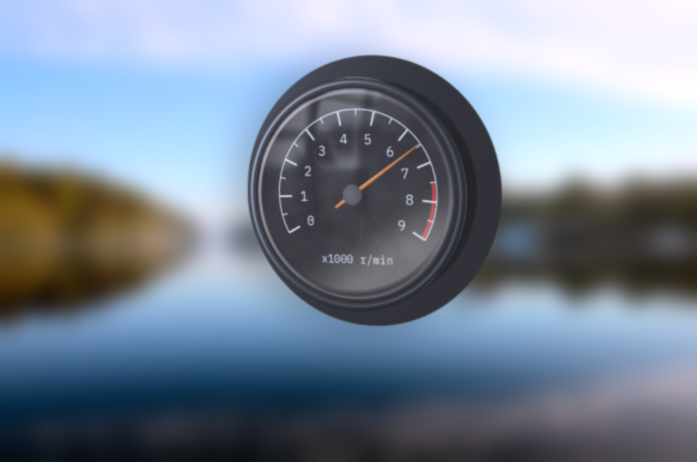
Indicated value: 6500 rpm
